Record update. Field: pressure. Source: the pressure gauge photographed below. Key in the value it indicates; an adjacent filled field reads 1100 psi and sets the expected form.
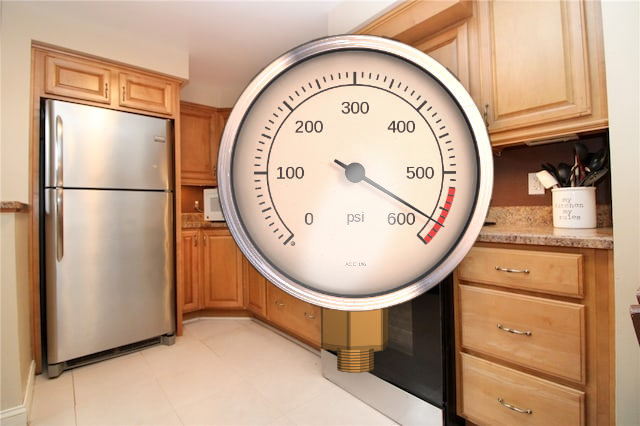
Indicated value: 570 psi
